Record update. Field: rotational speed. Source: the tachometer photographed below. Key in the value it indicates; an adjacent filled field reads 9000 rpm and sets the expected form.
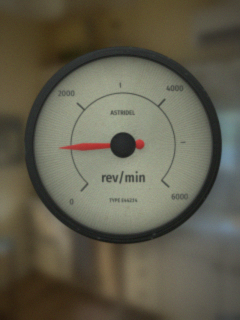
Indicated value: 1000 rpm
